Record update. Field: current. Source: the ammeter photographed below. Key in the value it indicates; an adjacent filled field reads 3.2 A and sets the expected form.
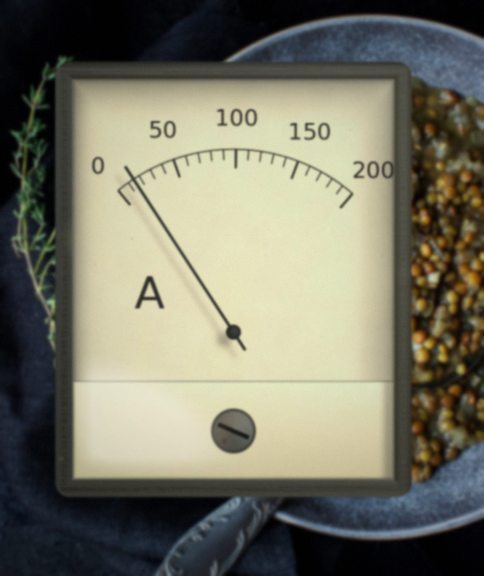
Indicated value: 15 A
